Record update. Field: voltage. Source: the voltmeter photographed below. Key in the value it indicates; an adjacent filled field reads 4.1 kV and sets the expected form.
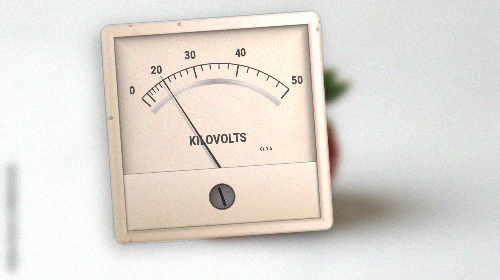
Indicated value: 20 kV
